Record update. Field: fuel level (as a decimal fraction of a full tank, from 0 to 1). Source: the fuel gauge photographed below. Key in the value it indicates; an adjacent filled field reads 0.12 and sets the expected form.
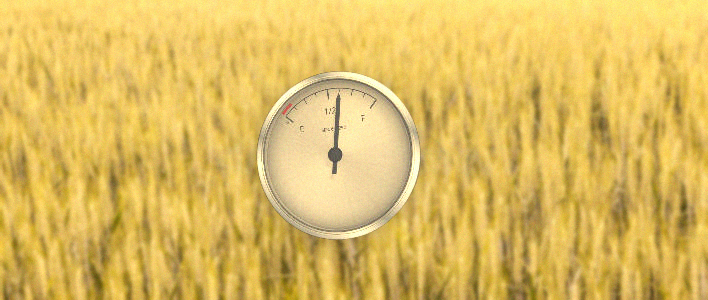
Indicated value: 0.625
